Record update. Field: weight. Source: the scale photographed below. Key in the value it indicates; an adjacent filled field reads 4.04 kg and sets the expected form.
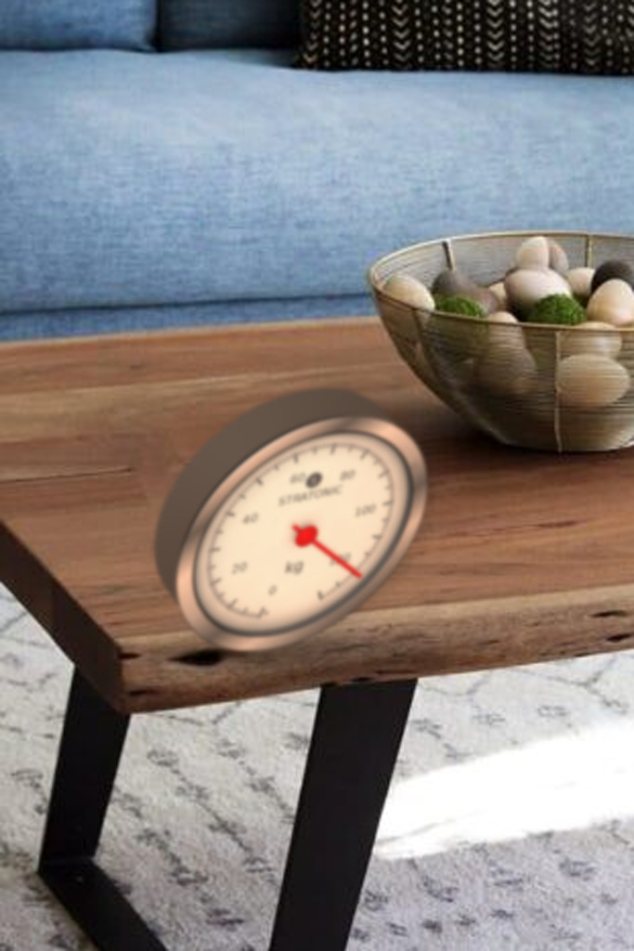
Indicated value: 120 kg
